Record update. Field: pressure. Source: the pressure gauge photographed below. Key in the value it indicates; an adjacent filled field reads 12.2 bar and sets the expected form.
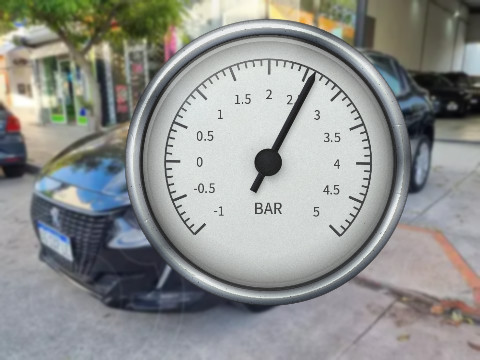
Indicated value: 2.6 bar
